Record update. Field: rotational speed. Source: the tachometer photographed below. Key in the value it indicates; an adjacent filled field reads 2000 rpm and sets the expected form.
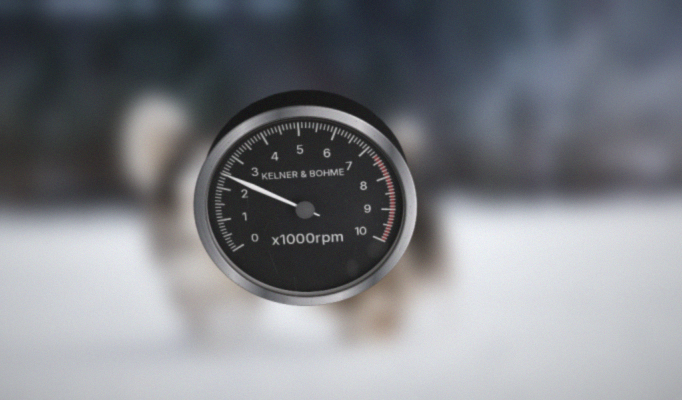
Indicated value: 2500 rpm
